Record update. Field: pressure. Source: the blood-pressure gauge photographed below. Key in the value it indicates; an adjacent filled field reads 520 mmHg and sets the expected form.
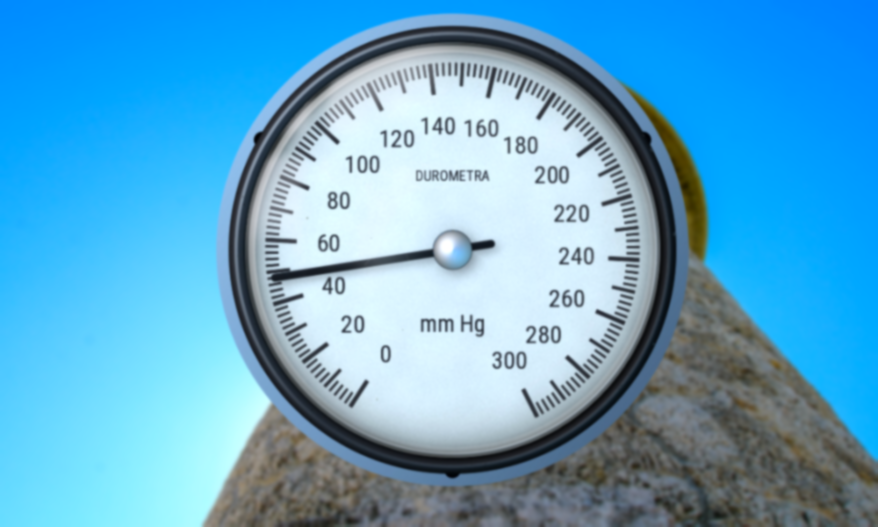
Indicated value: 48 mmHg
